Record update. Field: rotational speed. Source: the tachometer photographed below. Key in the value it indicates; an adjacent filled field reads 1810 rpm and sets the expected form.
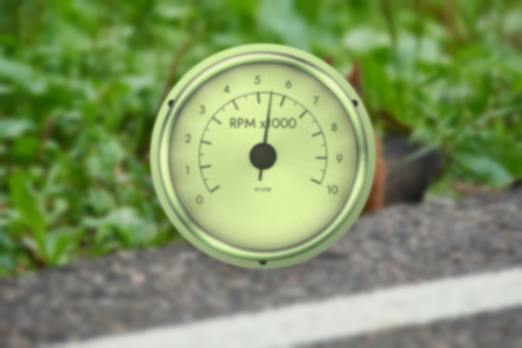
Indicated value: 5500 rpm
